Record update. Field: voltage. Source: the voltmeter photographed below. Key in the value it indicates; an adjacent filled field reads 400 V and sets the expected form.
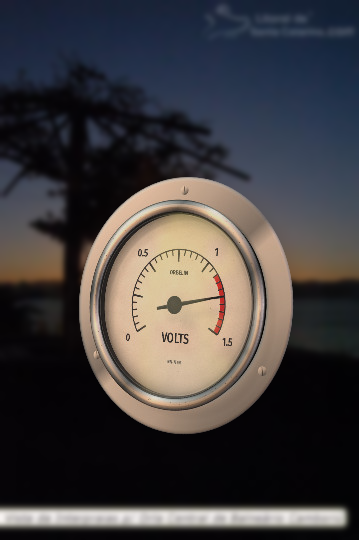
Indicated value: 1.25 V
